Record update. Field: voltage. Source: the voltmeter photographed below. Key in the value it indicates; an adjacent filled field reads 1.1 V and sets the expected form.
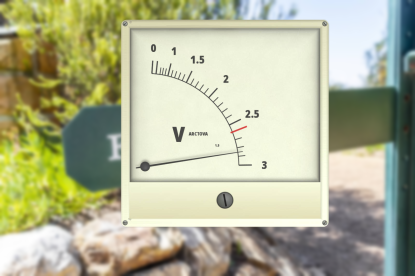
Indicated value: 2.85 V
